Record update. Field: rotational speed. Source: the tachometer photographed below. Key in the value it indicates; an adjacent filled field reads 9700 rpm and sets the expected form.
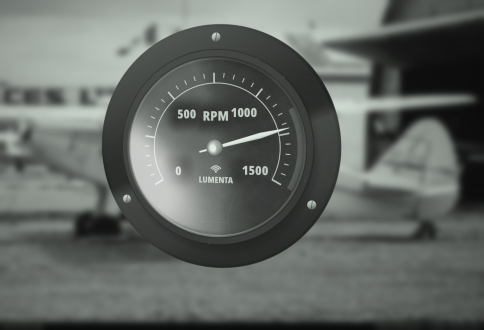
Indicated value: 1225 rpm
